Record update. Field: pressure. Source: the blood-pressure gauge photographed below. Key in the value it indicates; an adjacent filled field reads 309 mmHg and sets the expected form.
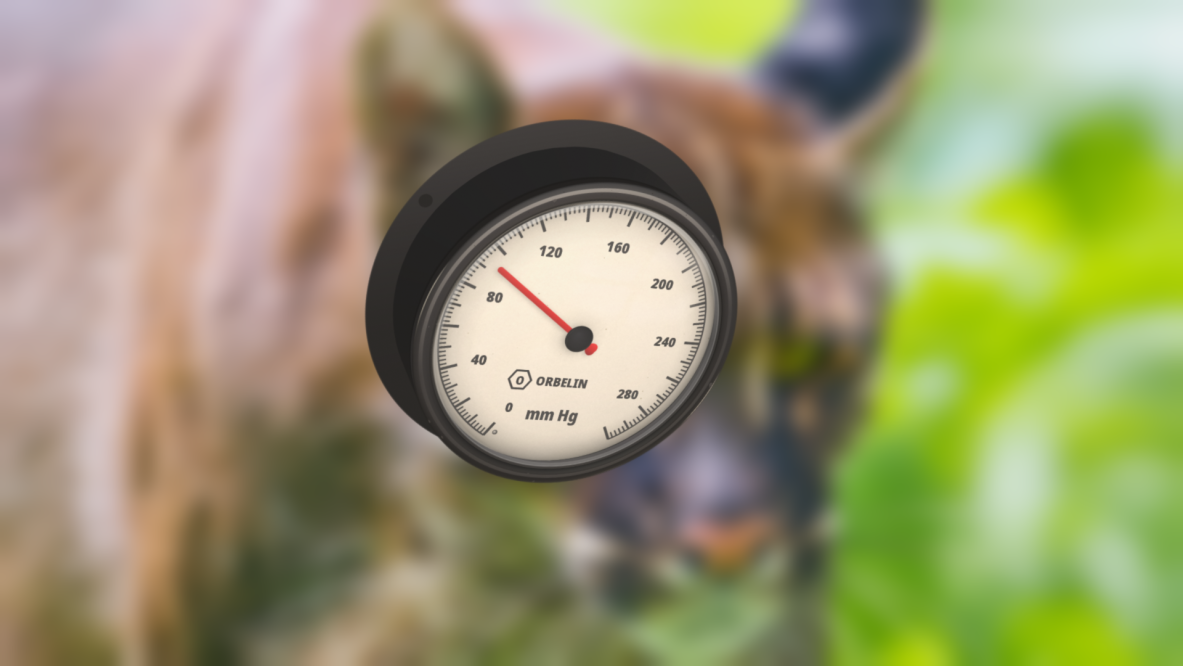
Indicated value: 94 mmHg
